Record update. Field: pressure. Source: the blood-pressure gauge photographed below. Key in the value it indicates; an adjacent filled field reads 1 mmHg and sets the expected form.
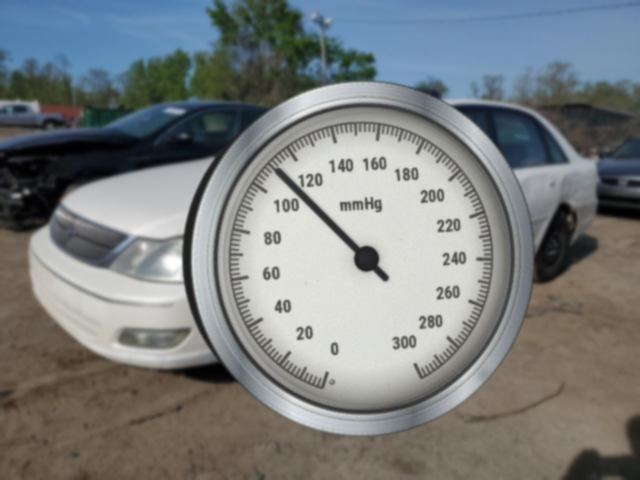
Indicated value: 110 mmHg
